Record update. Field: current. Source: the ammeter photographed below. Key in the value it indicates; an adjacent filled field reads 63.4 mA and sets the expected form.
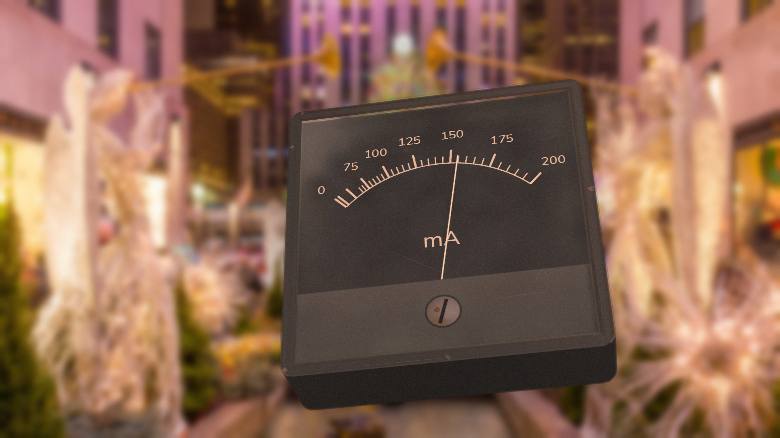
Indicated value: 155 mA
